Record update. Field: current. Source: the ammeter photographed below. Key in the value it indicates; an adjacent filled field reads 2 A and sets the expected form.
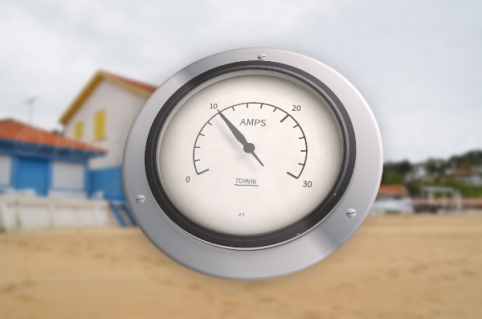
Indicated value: 10 A
